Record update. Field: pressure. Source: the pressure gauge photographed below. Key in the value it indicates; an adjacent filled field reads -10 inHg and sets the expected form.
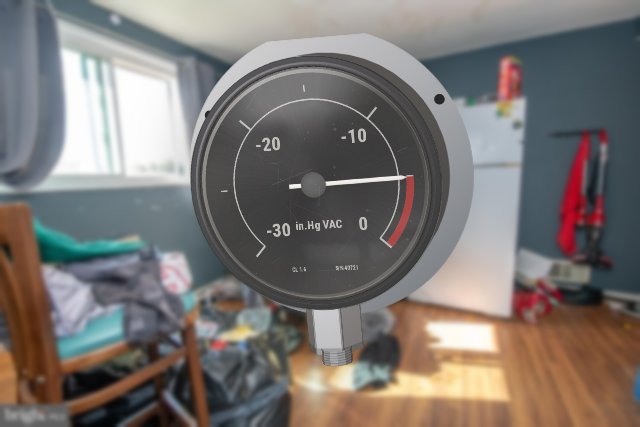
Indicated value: -5 inHg
